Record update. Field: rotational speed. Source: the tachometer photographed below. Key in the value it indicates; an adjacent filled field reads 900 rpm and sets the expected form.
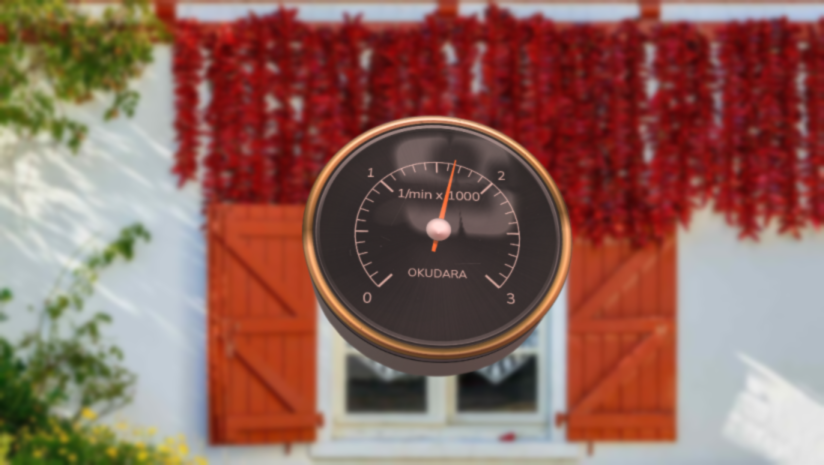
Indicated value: 1650 rpm
